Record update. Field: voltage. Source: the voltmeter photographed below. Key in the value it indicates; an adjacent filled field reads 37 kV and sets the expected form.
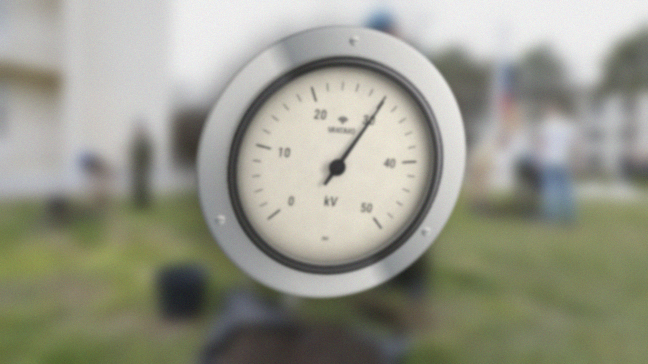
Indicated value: 30 kV
